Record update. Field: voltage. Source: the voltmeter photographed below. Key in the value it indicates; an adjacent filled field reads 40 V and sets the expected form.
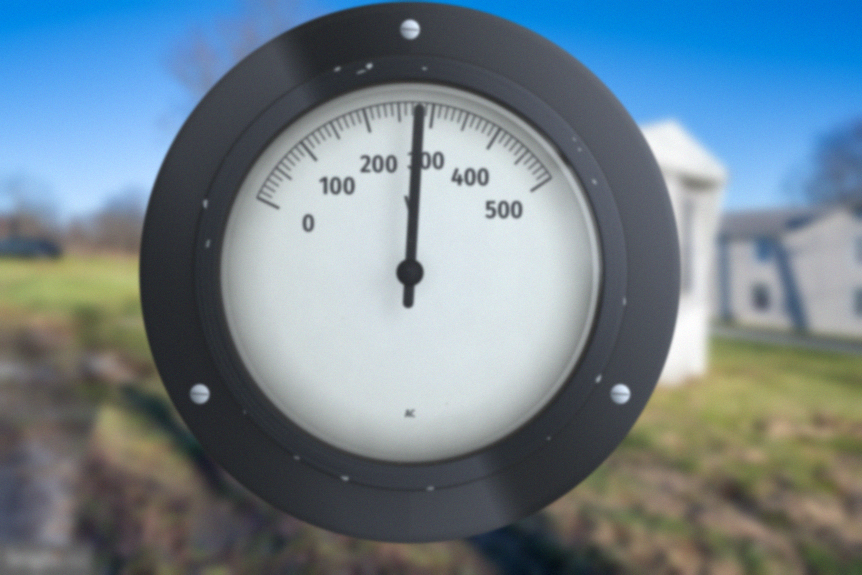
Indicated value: 280 V
